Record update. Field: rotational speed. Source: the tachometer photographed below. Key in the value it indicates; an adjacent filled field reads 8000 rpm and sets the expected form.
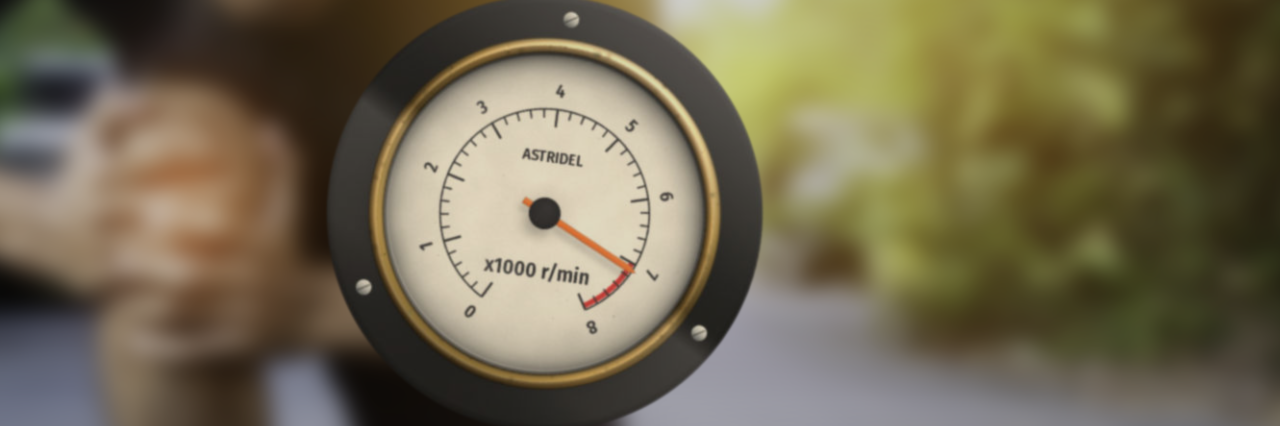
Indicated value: 7100 rpm
